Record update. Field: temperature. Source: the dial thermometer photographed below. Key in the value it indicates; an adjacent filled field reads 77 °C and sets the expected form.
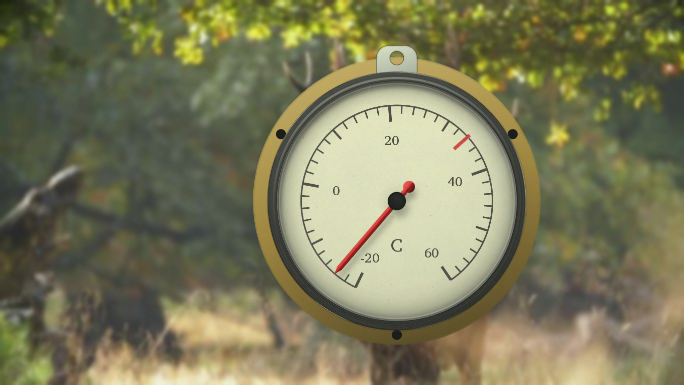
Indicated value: -16 °C
